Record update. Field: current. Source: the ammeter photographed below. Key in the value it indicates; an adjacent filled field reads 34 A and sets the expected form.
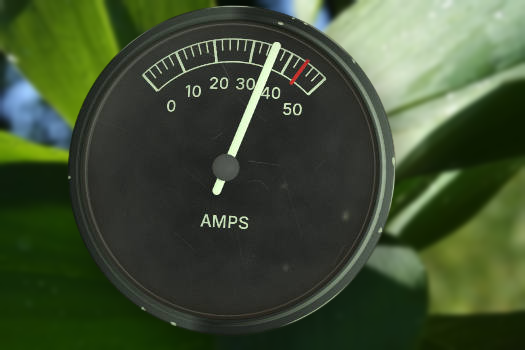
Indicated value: 36 A
